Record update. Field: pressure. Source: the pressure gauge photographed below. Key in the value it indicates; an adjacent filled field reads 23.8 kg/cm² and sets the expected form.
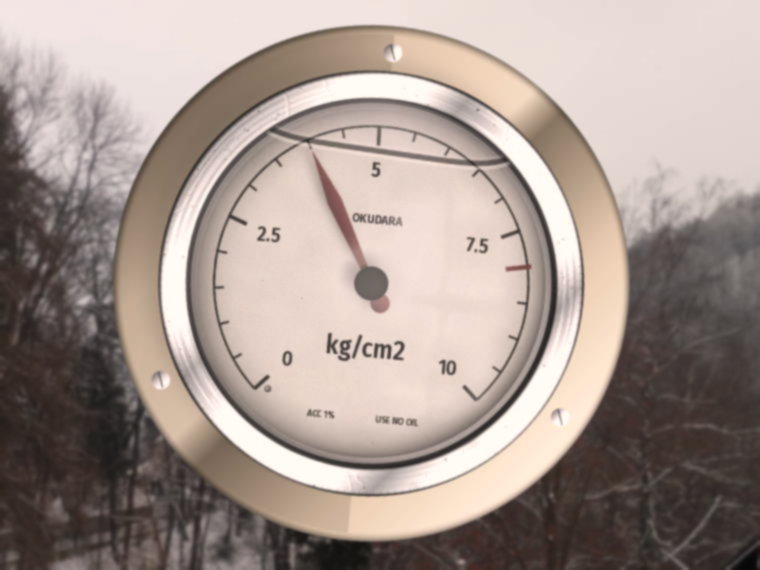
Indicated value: 4 kg/cm²
